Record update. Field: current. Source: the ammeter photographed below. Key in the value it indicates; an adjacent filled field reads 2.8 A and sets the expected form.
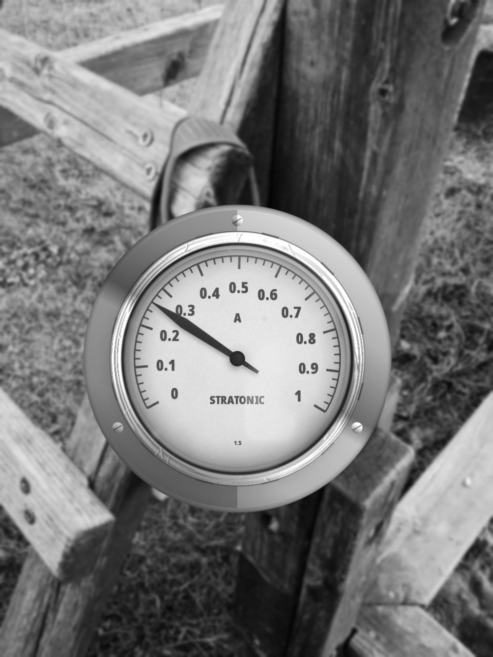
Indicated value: 0.26 A
